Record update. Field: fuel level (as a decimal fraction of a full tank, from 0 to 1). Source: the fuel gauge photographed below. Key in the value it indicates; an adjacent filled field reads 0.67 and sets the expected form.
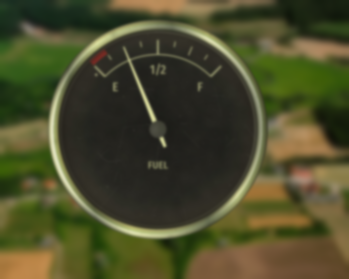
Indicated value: 0.25
